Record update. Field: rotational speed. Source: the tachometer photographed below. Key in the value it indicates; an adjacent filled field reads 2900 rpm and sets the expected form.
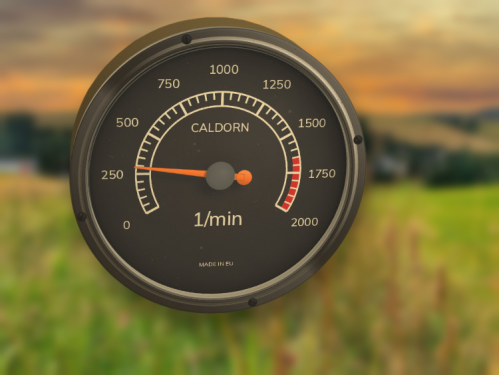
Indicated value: 300 rpm
